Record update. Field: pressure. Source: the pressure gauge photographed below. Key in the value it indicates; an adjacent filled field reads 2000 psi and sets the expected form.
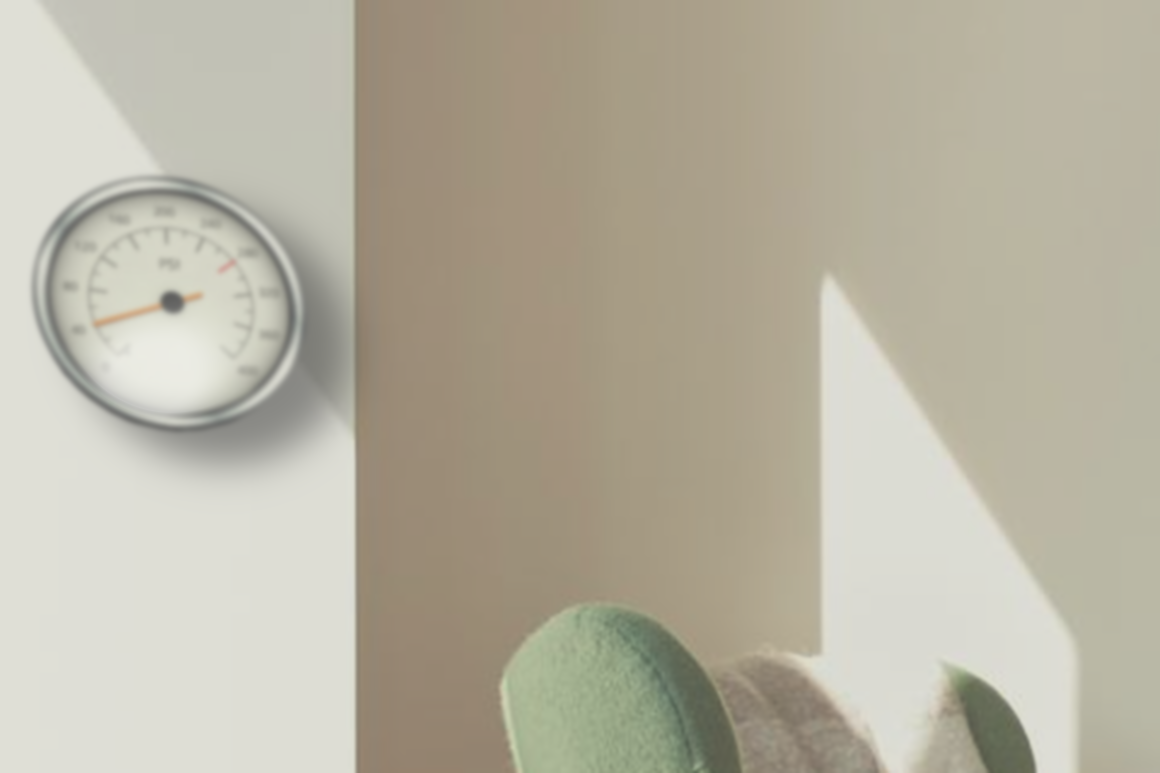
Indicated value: 40 psi
